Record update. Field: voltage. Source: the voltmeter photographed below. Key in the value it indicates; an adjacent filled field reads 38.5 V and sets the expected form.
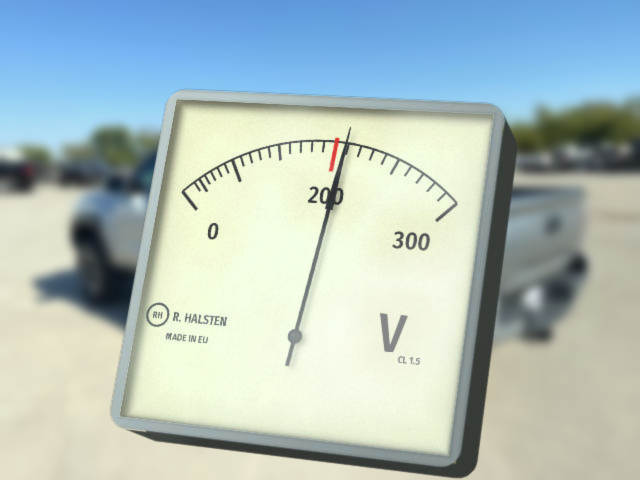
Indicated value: 210 V
